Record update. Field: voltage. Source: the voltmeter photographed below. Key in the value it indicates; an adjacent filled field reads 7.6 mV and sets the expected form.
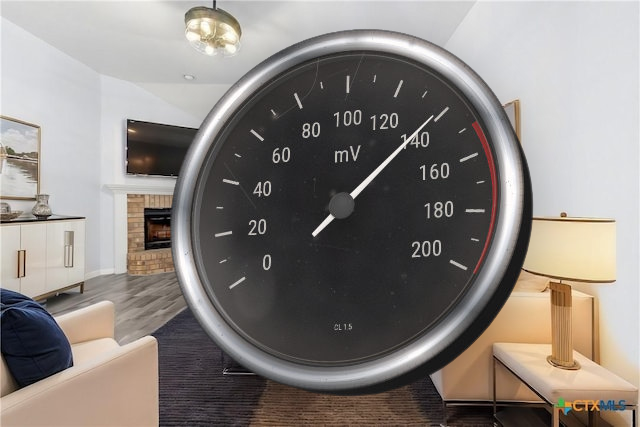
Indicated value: 140 mV
